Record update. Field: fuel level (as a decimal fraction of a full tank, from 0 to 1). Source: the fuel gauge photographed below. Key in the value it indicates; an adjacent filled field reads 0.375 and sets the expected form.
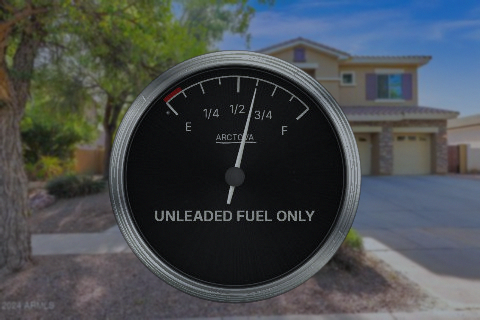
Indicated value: 0.625
